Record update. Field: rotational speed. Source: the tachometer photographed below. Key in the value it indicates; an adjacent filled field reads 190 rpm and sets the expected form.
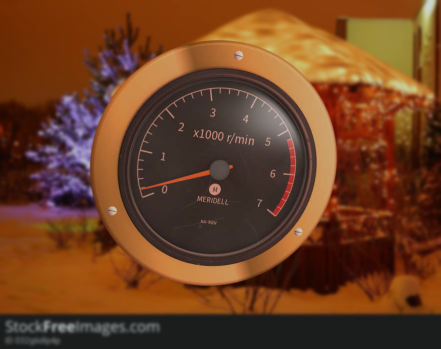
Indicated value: 200 rpm
